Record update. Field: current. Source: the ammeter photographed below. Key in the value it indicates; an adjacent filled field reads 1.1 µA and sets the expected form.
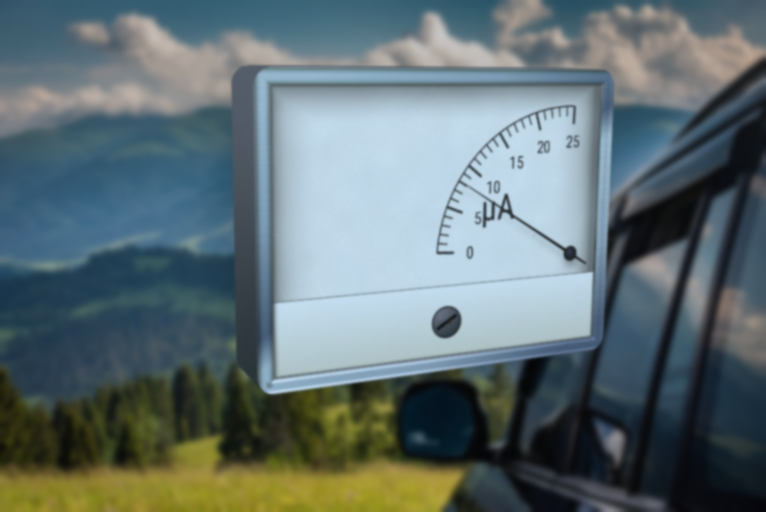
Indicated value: 8 µA
